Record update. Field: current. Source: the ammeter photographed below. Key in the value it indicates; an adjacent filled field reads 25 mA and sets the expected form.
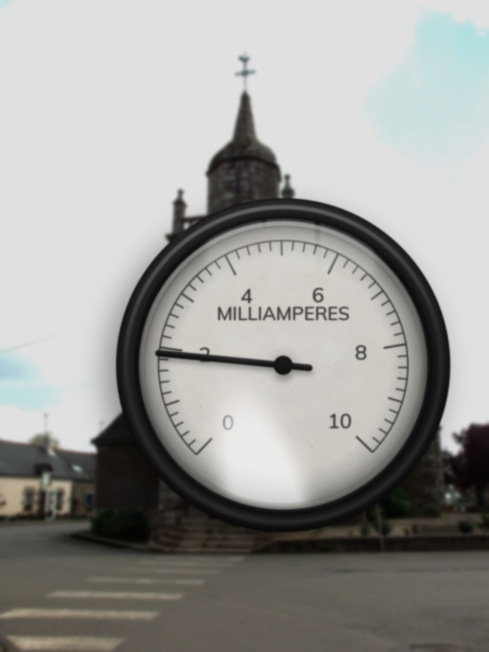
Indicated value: 1.9 mA
